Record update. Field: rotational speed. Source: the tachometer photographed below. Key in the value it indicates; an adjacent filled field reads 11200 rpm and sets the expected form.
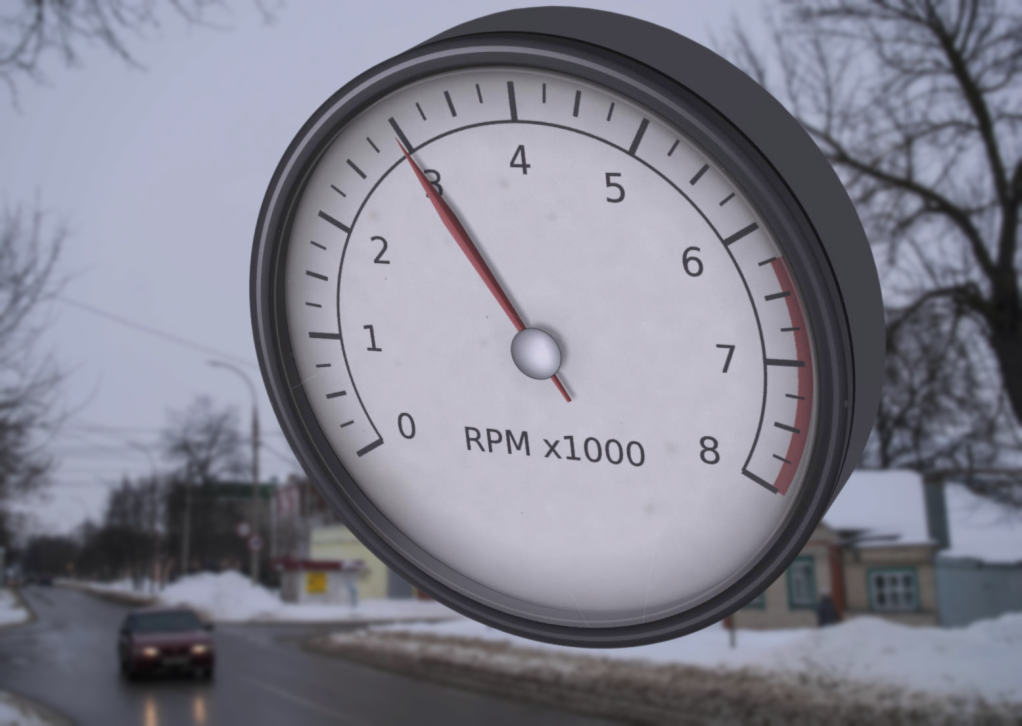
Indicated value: 3000 rpm
